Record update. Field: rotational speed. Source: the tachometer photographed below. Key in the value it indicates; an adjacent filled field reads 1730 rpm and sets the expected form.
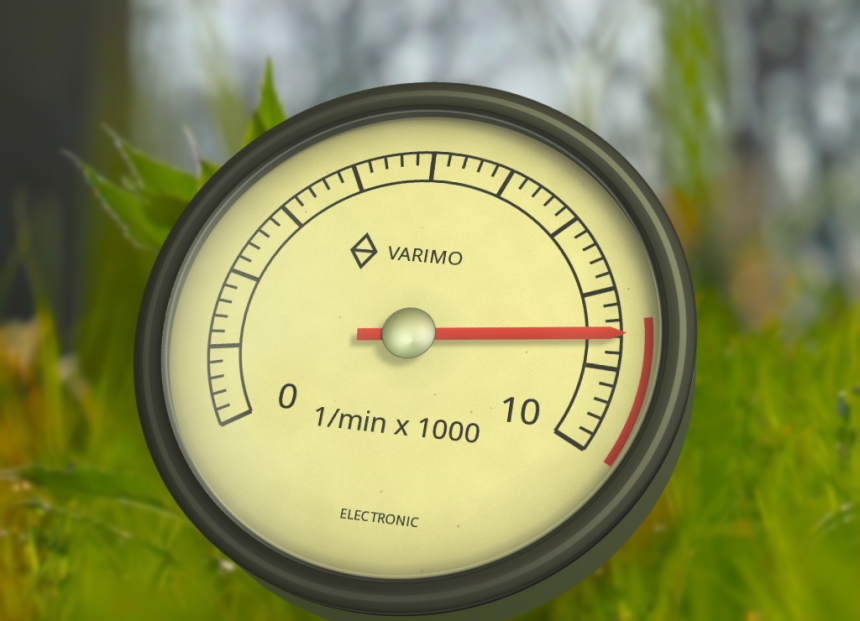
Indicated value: 8600 rpm
